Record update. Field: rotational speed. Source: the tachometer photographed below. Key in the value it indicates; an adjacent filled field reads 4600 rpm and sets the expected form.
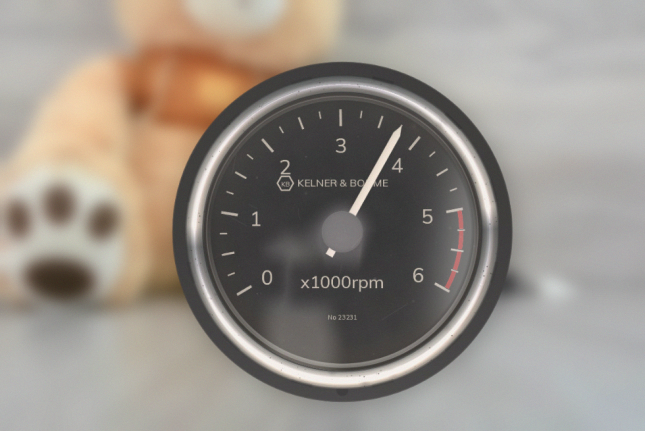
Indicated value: 3750 rpm
